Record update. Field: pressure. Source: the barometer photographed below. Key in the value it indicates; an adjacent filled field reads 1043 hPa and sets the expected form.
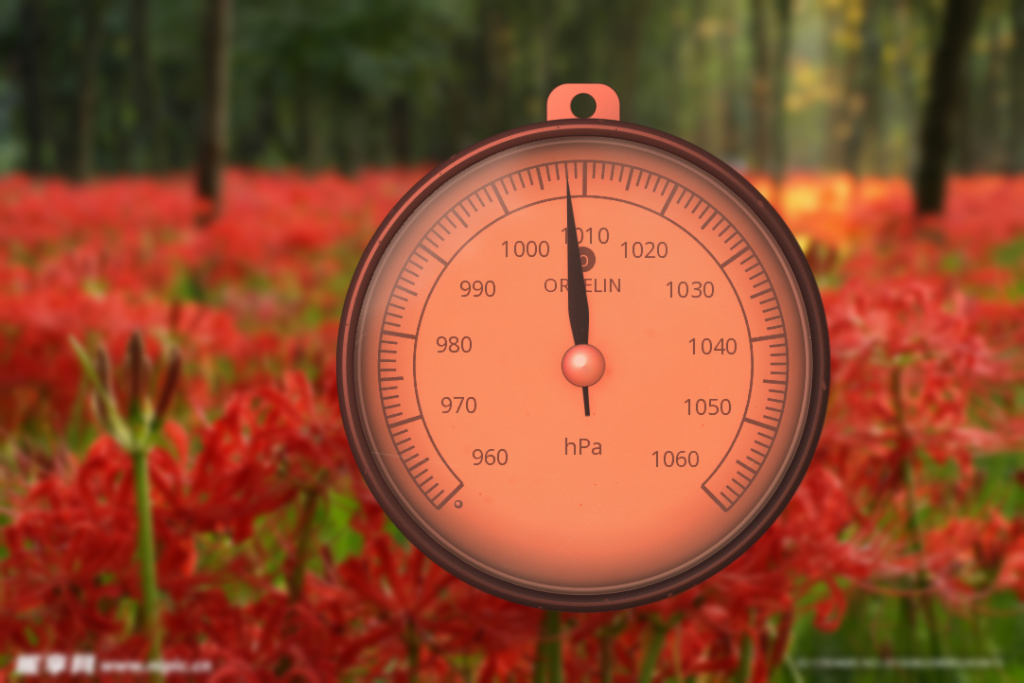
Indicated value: 1008 hPa
